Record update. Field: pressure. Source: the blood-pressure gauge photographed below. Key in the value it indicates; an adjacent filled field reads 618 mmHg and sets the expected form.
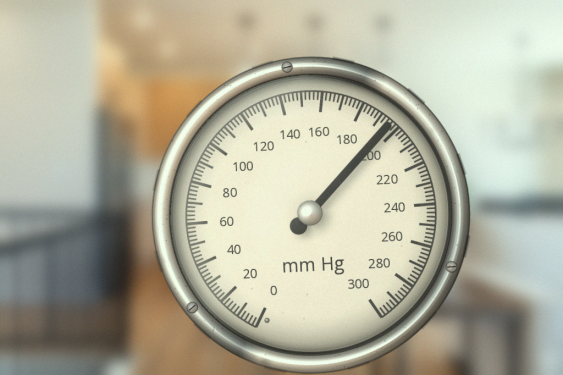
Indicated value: 196 mmHg
